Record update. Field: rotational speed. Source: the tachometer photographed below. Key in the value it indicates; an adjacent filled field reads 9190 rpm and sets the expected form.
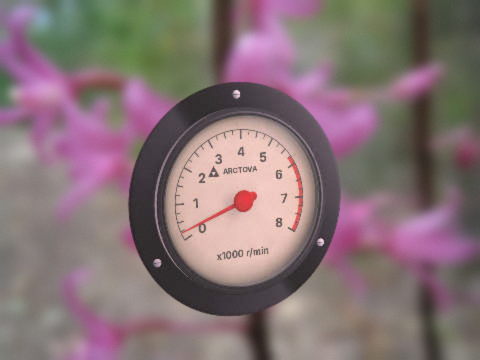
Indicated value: 250 rpm
